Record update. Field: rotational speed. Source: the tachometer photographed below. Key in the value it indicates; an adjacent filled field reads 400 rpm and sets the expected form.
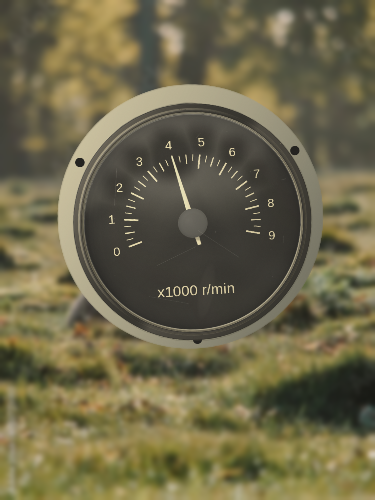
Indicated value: 4000 rpm
